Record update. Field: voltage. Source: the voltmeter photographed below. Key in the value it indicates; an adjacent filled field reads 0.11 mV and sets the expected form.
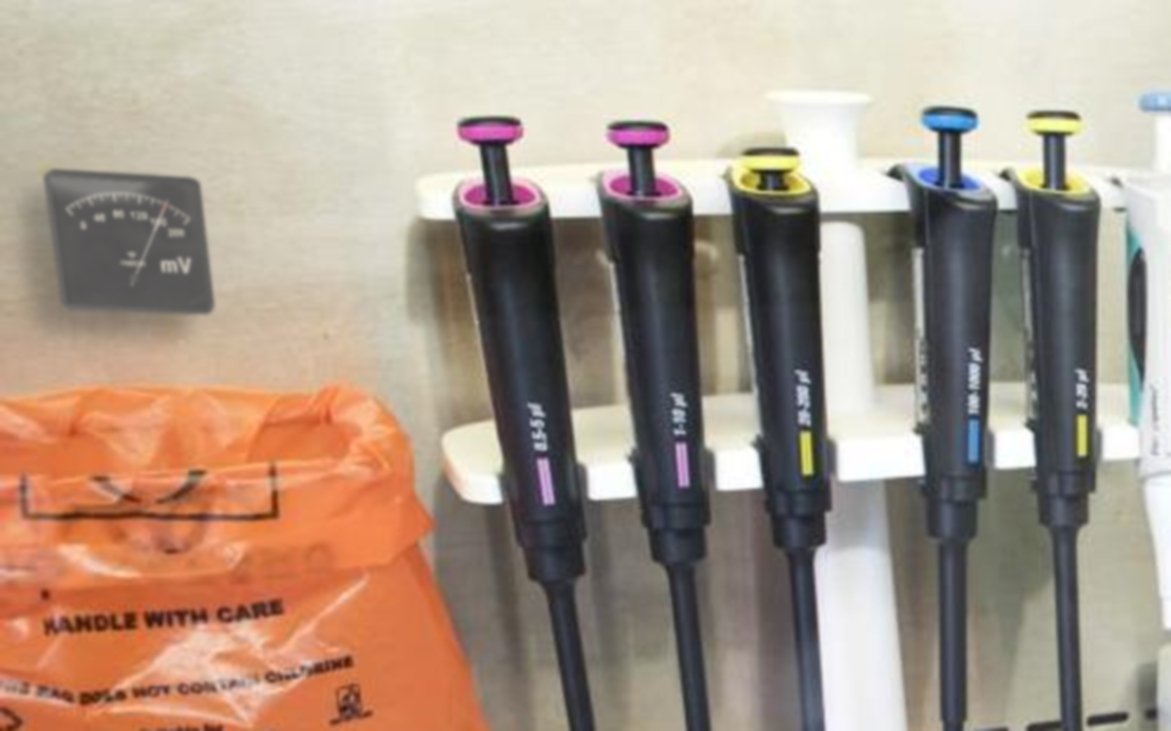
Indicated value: 160 mV
